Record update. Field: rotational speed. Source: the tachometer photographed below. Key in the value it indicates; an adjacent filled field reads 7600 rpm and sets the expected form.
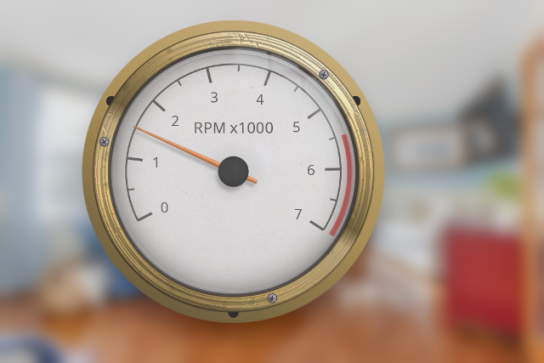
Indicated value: 1500 rpm
